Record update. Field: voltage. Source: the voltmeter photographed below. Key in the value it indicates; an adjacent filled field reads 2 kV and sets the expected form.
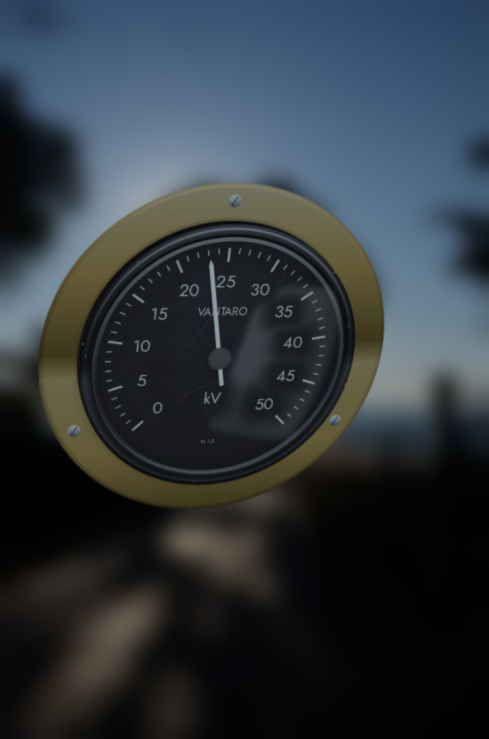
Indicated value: 23 kV
